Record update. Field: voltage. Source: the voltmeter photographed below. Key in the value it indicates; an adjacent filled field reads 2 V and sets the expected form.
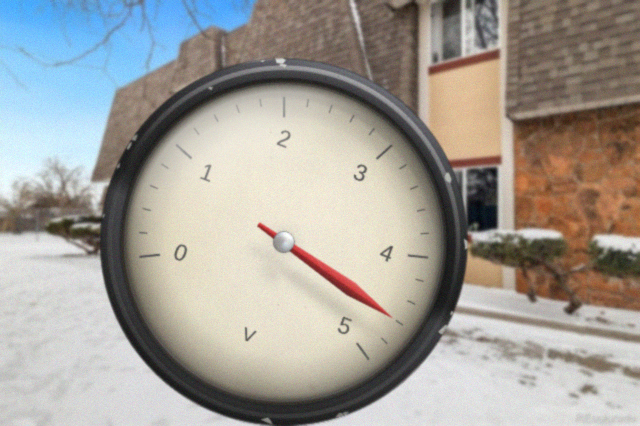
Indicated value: 4.6 V
